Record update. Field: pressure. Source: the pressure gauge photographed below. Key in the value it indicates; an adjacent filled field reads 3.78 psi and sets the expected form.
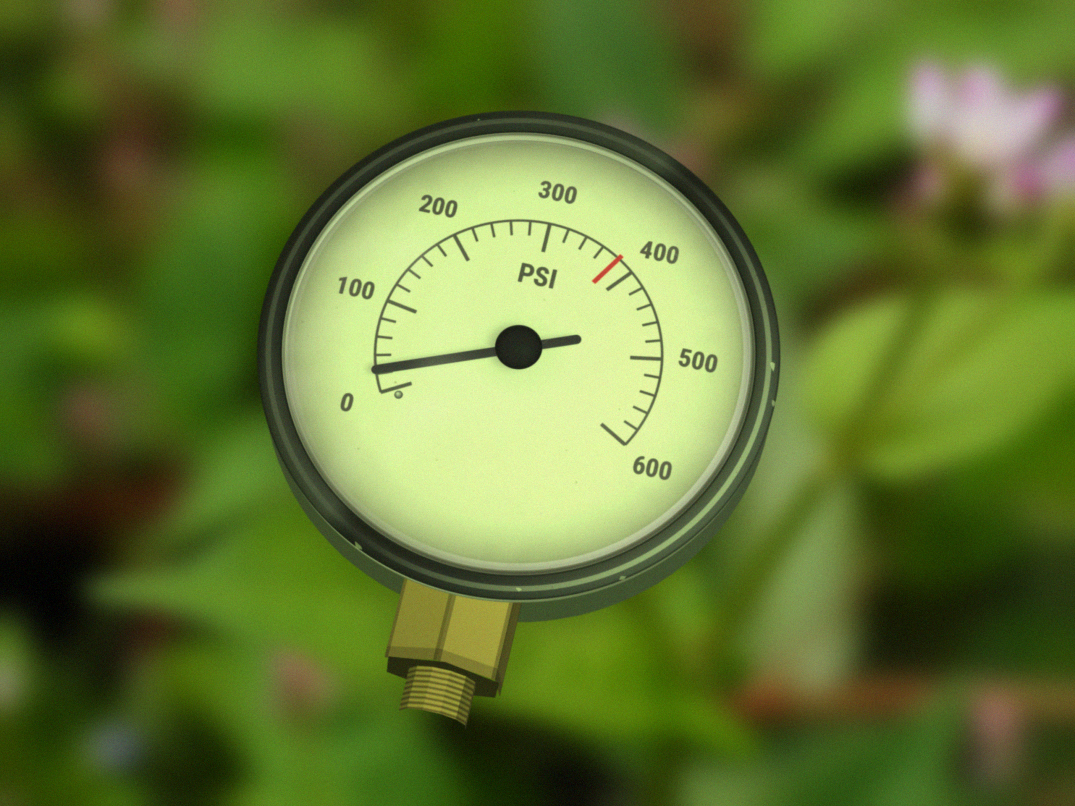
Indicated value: 20 psi
